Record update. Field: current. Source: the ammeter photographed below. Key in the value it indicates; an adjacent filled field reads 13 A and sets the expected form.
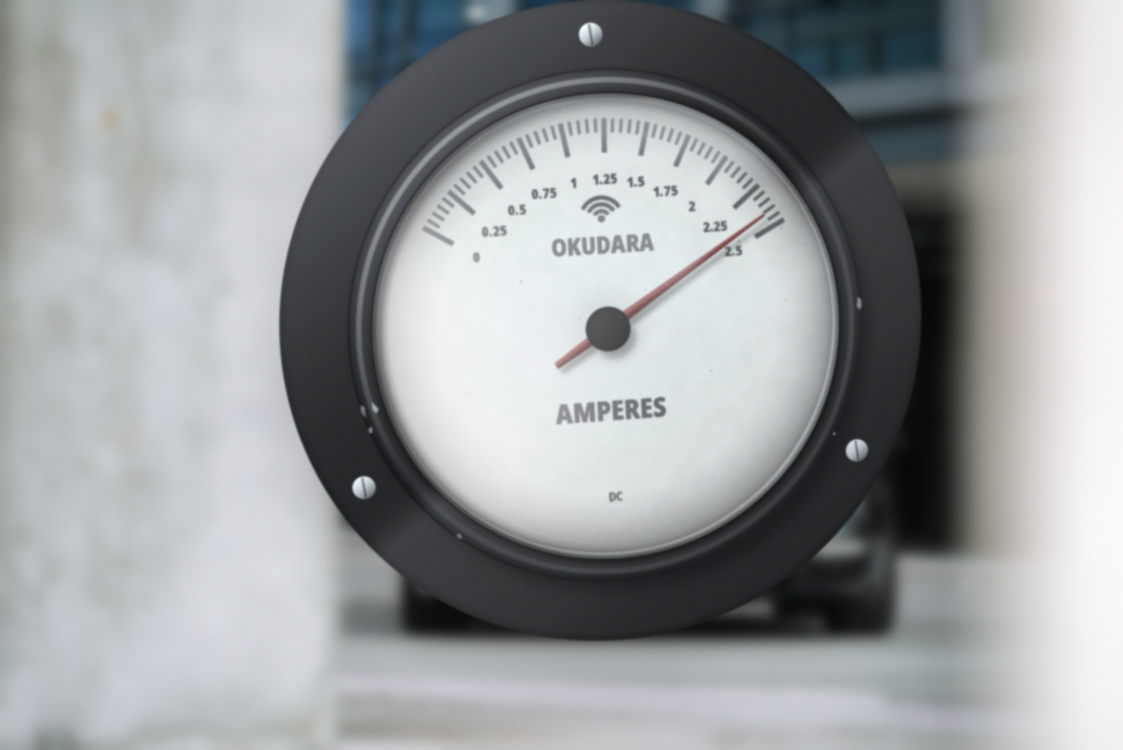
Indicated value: 2.4 A
